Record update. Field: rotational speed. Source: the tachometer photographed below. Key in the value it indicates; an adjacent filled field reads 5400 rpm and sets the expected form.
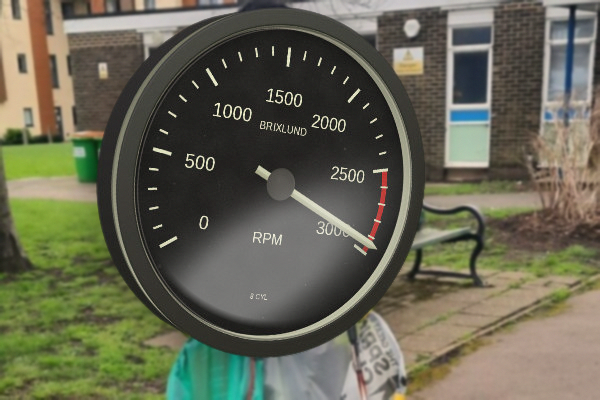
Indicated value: 2950 rpm
